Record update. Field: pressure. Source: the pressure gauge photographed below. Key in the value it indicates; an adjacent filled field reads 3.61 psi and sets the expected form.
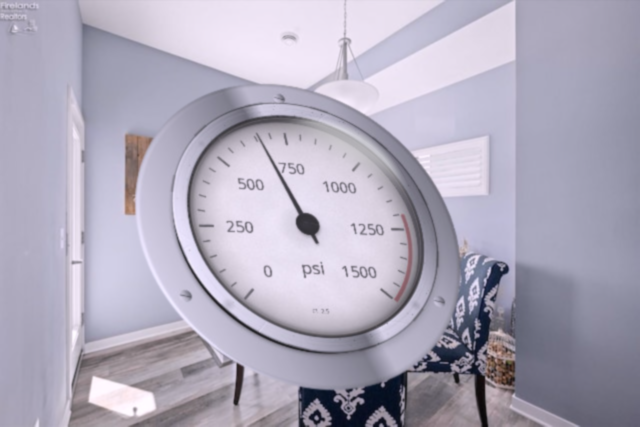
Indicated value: 650 psi
